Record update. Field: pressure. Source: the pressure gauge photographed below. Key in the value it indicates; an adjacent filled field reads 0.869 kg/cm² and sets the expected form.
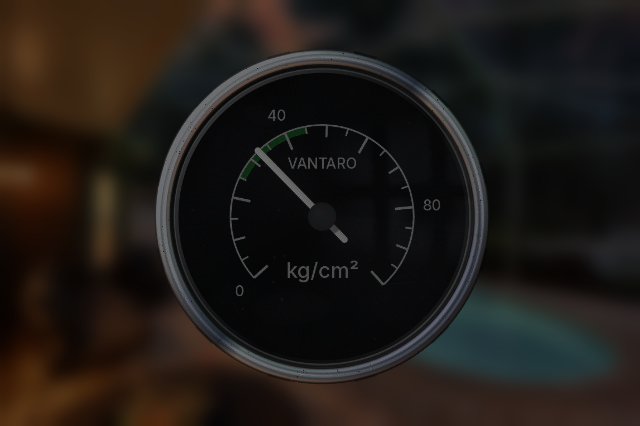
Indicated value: 32.5 kg/cm²
